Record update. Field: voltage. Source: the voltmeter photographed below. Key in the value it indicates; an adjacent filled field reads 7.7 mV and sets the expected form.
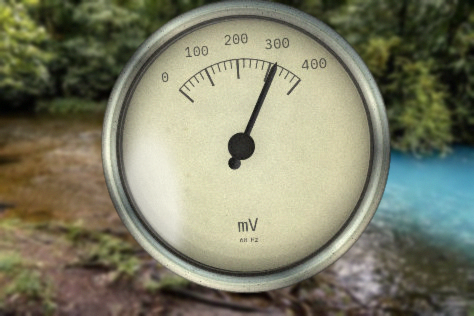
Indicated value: 320 mV
